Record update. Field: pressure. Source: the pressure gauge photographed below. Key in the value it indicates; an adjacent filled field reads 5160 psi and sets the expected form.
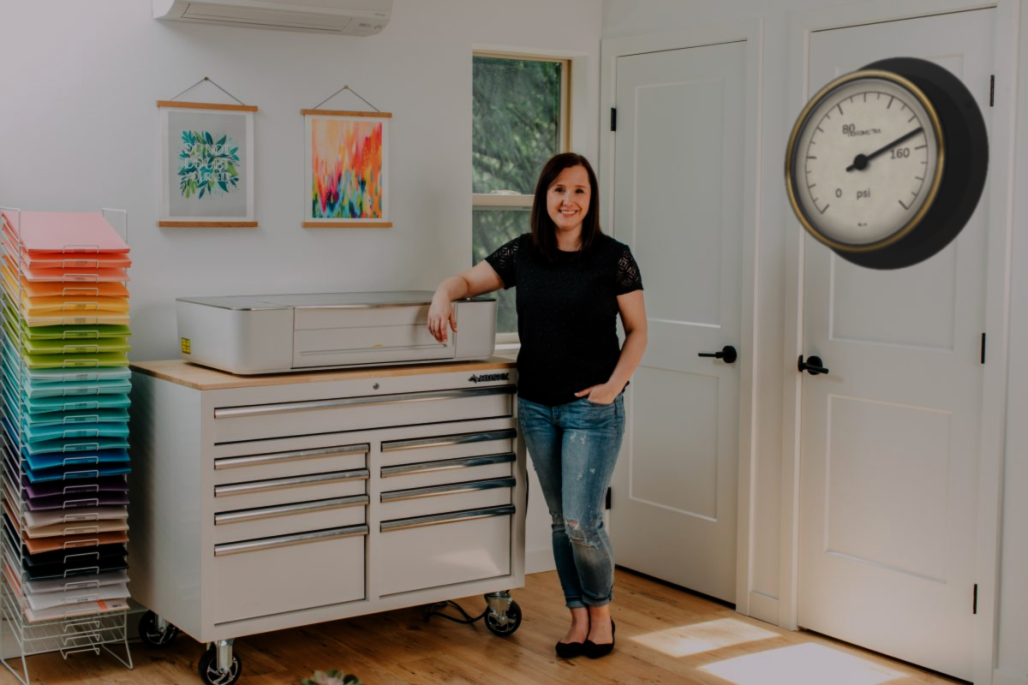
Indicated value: 150 psi
